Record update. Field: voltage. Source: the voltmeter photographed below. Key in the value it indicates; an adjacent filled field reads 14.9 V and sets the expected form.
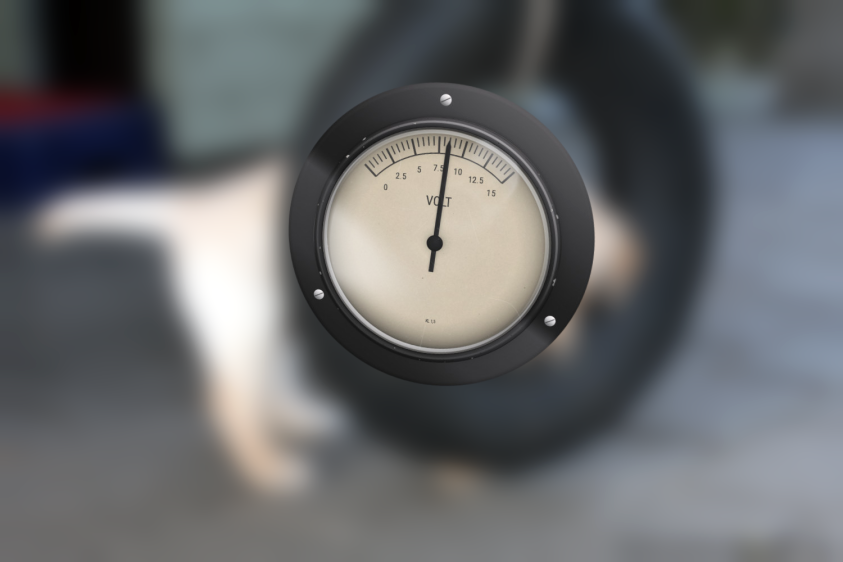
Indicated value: 8.5 V
